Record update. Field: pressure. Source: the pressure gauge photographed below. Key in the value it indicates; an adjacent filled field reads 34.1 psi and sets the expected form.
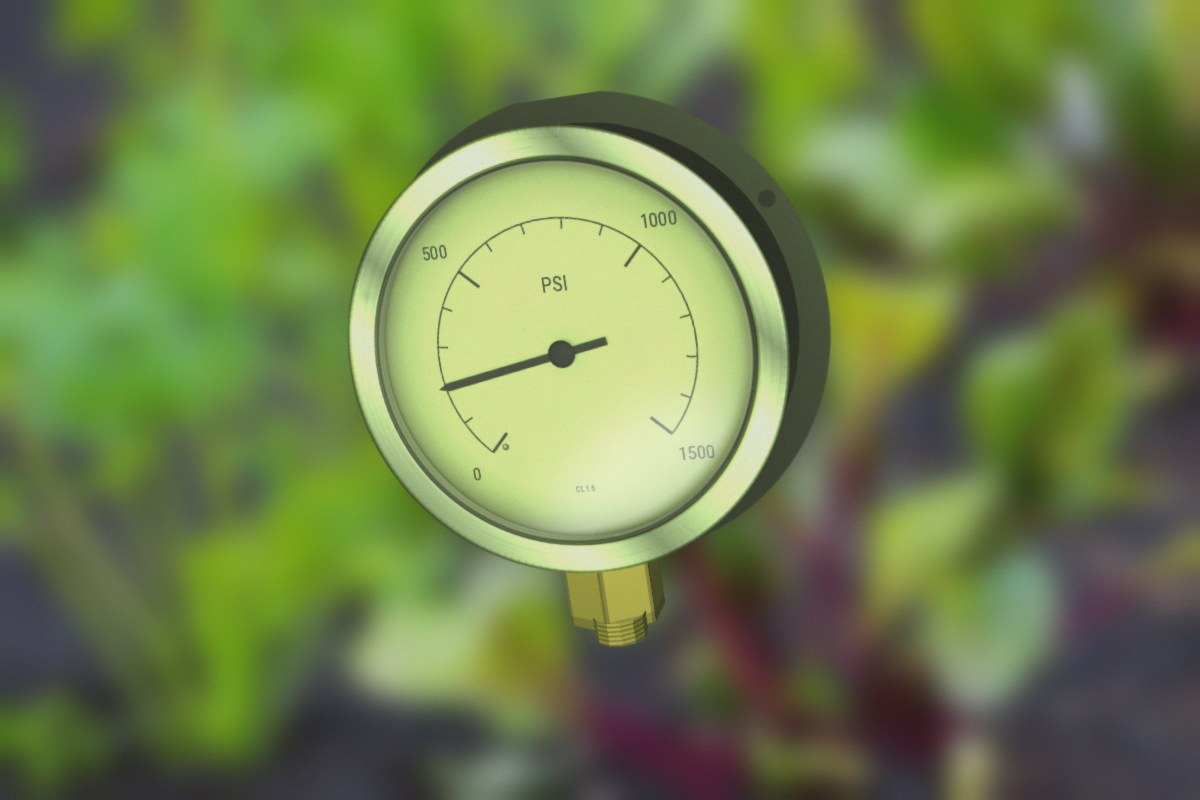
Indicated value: 200 psi
